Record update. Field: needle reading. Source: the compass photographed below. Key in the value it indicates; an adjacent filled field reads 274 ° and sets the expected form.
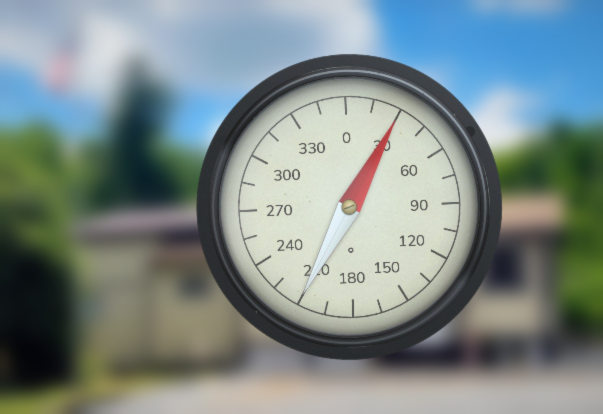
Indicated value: 30 °
